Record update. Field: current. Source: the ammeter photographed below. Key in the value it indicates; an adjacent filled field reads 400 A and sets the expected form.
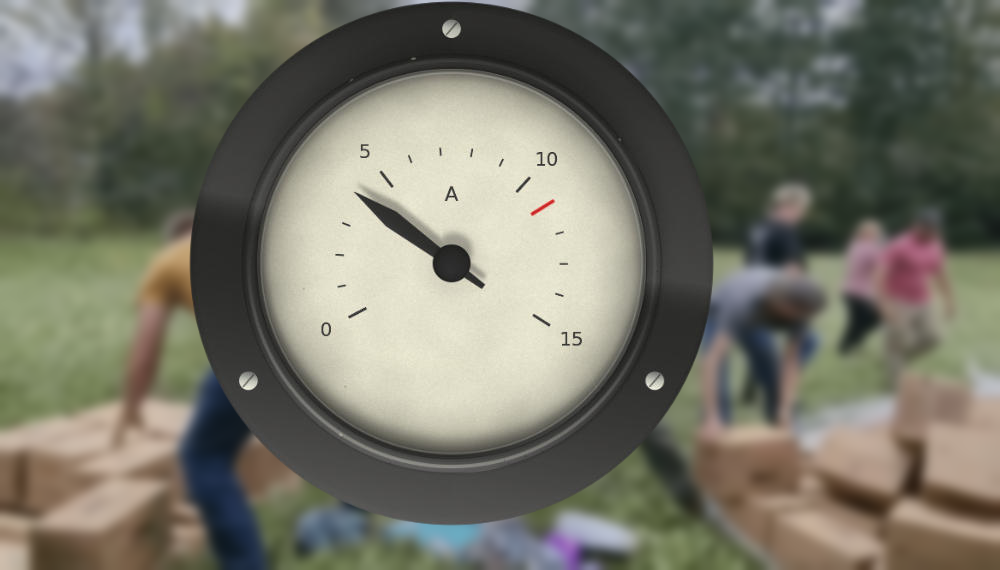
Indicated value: 4 A
